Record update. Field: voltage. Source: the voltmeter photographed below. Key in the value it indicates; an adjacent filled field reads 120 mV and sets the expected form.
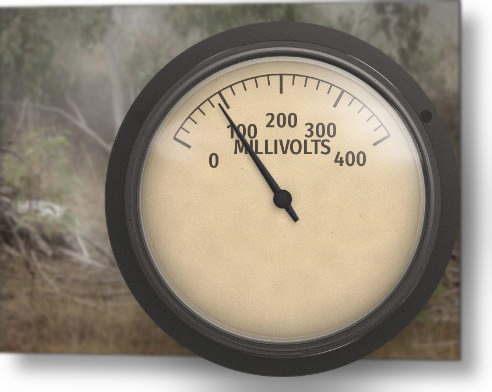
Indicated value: 90 mV
